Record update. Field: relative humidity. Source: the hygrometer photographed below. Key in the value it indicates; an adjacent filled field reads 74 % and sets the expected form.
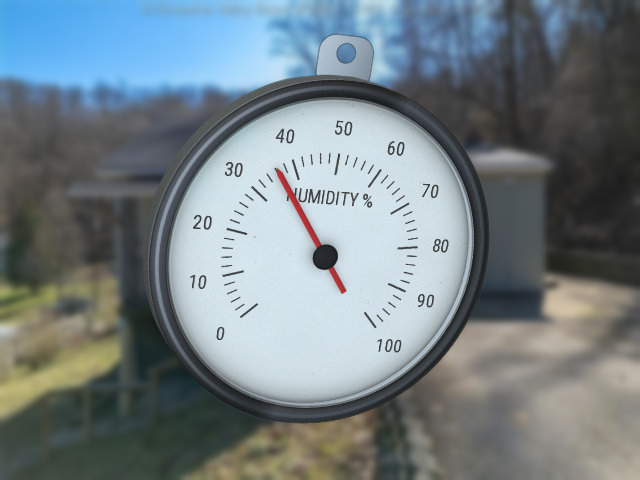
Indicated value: 36 %
